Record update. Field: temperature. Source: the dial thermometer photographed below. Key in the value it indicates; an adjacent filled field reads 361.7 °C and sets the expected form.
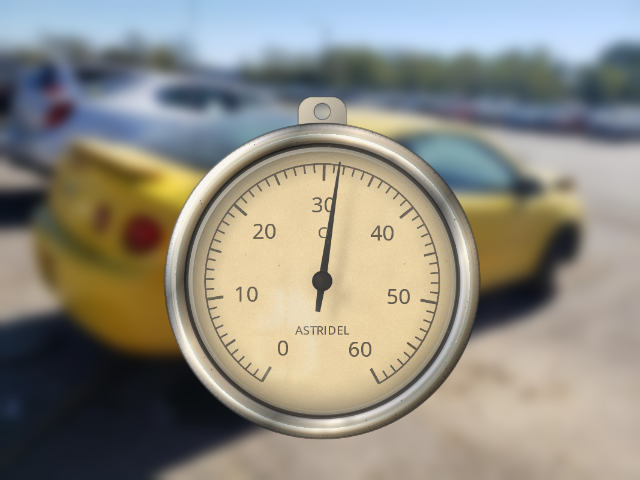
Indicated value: 31.5 °C
